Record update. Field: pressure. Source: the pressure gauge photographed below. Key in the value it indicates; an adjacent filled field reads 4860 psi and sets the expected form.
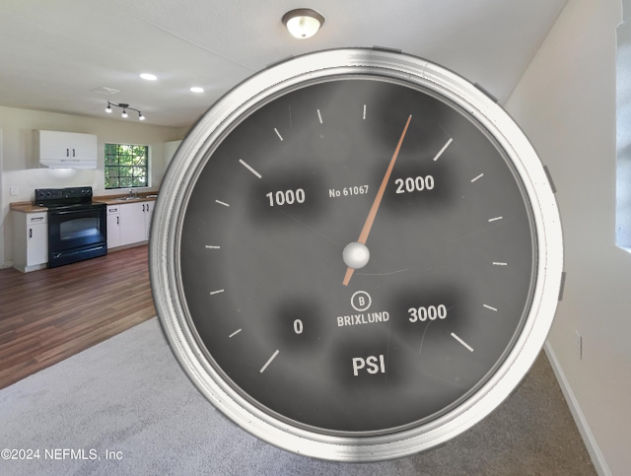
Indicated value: 1800 psi
